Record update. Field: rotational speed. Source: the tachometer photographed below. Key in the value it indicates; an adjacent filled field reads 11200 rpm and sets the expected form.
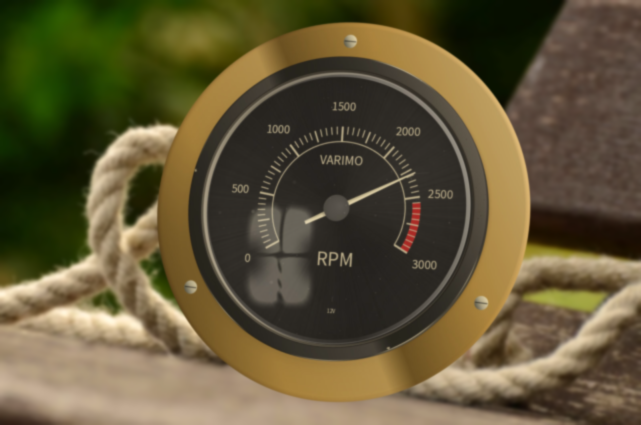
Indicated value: 2300 rpm
